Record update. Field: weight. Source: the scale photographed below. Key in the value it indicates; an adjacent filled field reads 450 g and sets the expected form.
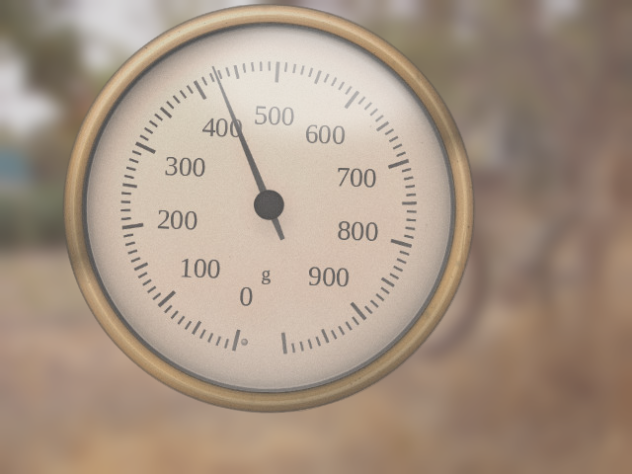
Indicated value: 425 g
